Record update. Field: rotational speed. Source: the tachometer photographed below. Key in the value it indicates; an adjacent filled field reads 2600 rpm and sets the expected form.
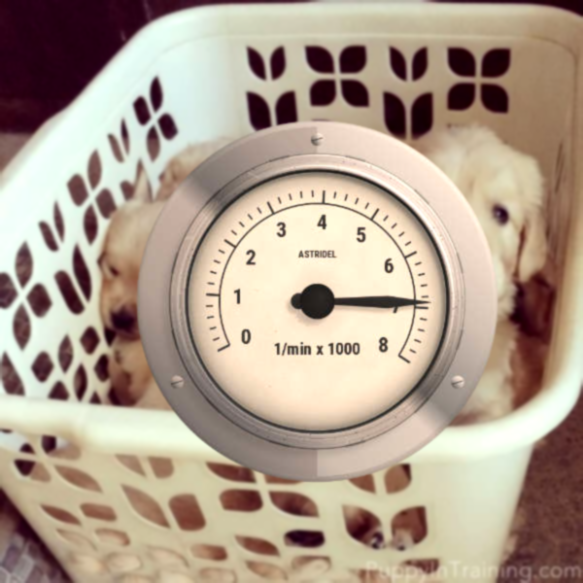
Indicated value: 6900 rpm
